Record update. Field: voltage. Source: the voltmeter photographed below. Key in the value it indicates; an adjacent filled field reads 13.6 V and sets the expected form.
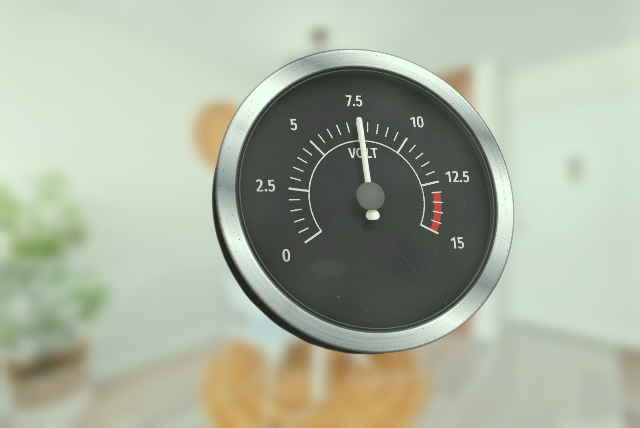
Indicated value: 7.5 V
